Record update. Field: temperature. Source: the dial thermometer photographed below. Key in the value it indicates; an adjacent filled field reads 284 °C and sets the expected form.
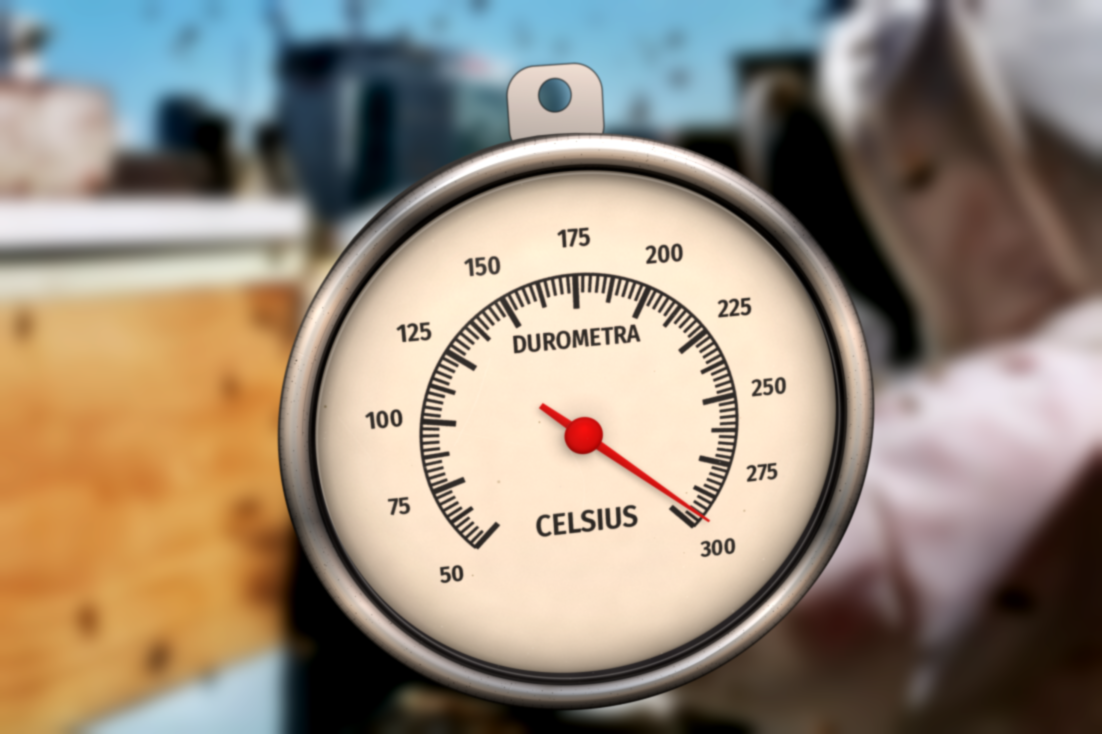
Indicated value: 295 °C
